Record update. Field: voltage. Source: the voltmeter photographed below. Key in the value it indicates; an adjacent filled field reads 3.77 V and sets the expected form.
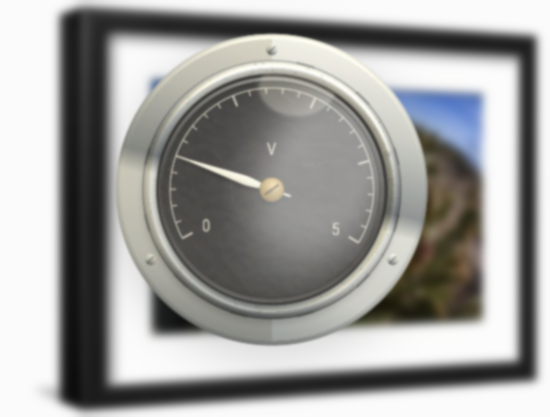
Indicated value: 1 V
